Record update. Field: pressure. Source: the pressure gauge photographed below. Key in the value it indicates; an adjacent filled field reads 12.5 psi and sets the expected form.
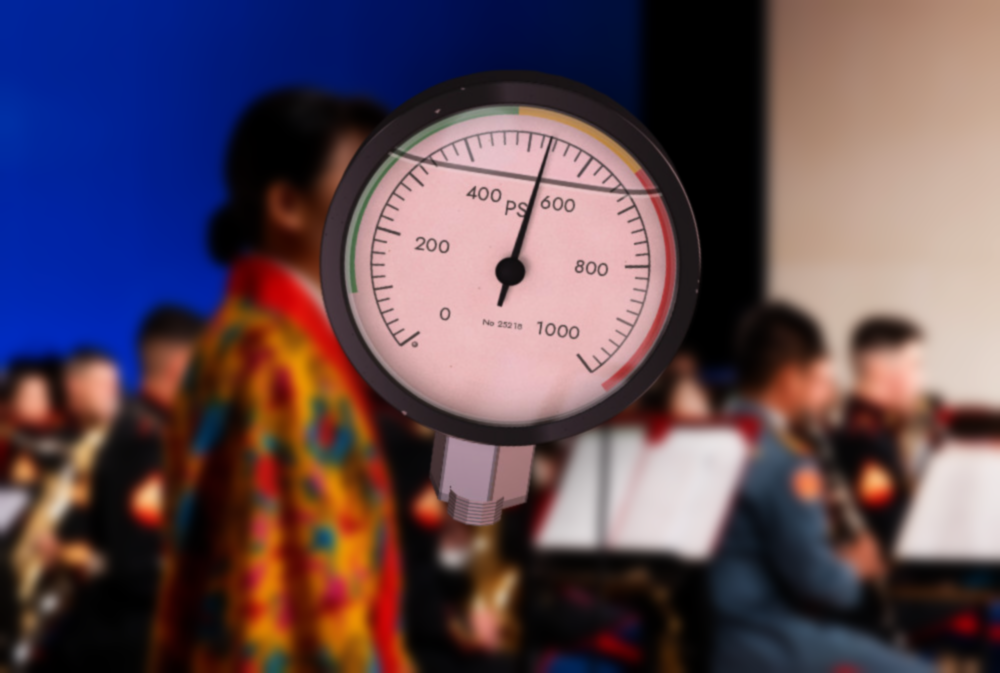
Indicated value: 530 psi
